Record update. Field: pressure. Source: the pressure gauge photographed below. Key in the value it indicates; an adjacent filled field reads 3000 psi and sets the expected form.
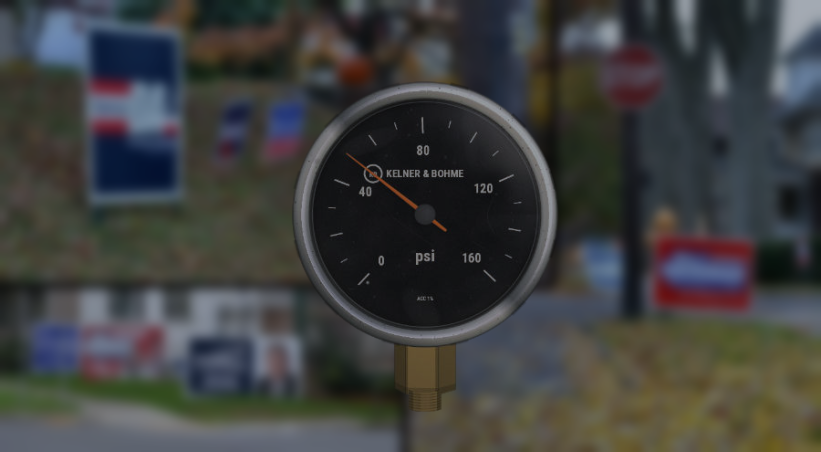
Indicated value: 50 psi
